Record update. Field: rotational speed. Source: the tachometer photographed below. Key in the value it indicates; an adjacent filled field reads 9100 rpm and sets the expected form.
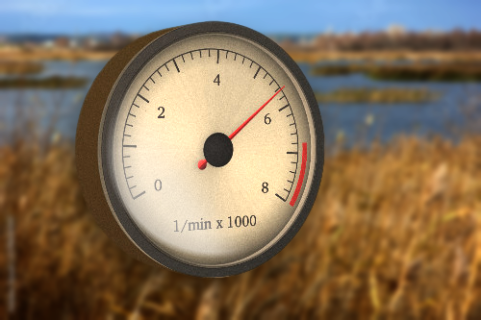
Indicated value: 5600 rpm
